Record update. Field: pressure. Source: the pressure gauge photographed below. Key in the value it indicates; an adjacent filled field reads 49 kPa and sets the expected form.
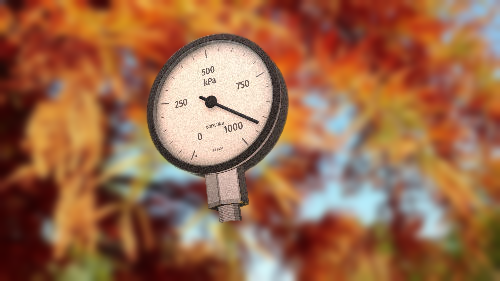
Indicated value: 925 kPa
